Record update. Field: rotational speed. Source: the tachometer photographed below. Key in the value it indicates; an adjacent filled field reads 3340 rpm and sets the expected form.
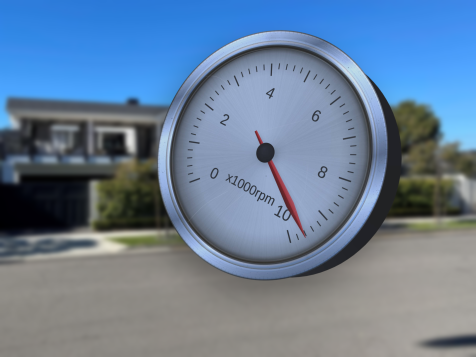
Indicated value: 9600 rpm
